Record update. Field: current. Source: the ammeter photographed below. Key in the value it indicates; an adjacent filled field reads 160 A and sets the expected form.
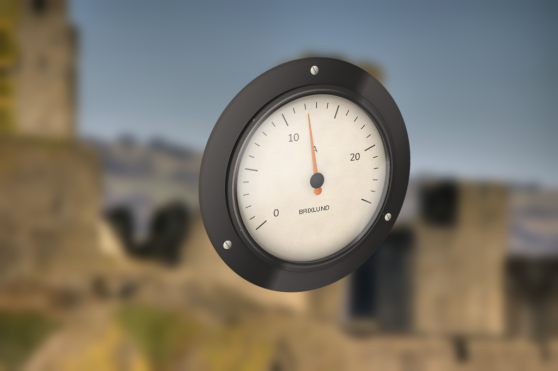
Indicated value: 12 A
